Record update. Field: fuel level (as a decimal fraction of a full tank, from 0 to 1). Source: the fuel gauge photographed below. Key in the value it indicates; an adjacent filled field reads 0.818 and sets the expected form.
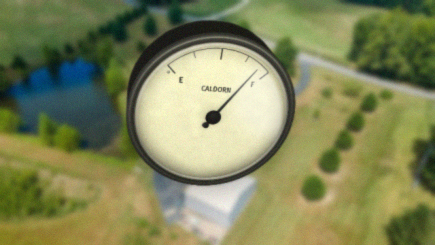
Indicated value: 0.875
